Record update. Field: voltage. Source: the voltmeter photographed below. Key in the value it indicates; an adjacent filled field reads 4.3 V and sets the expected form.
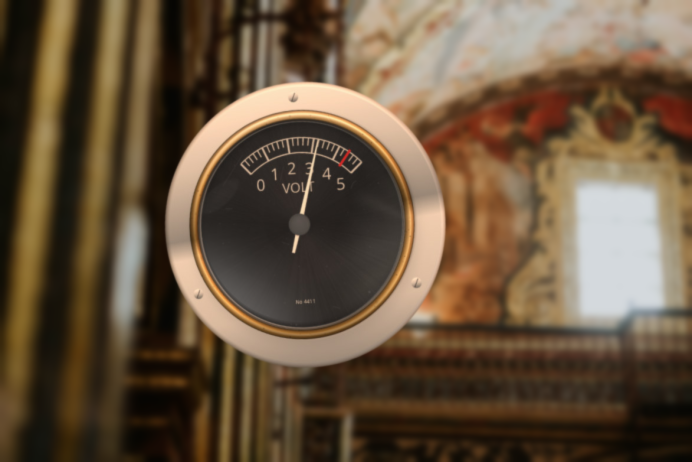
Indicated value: 3.2 V
